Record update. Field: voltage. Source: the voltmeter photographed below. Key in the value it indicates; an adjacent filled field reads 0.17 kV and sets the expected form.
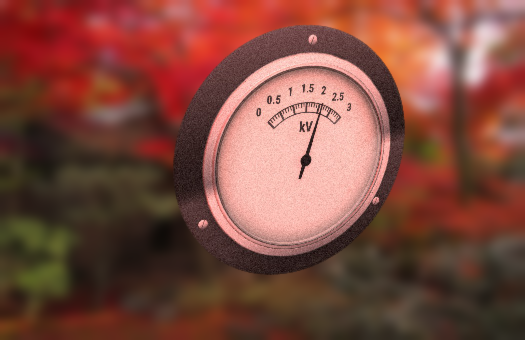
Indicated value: 2 kV
